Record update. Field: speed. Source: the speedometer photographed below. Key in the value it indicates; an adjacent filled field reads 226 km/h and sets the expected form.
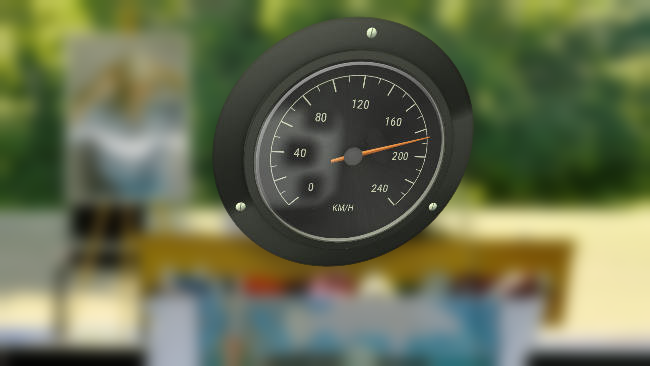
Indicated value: 185 km/h
